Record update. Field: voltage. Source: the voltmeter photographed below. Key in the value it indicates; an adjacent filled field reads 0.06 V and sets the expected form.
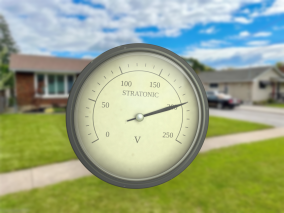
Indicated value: 200 V
